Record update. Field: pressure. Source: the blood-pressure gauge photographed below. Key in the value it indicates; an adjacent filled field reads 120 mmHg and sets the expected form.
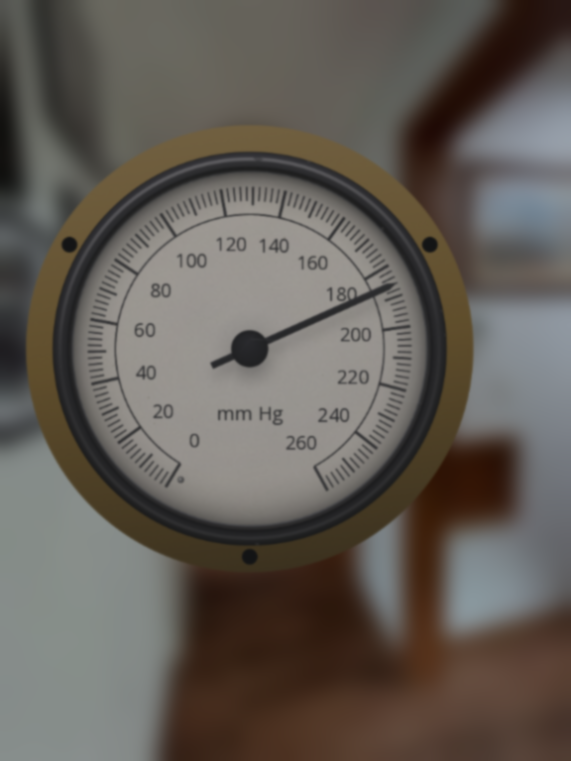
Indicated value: 186 mmHg
